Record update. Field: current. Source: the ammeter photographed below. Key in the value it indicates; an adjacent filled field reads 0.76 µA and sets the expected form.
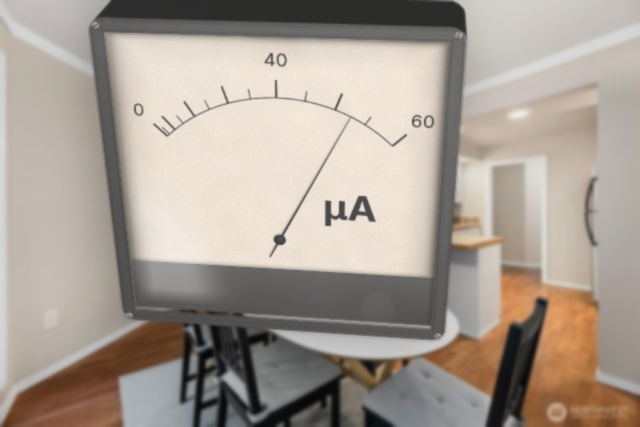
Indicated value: 52.5 µA
